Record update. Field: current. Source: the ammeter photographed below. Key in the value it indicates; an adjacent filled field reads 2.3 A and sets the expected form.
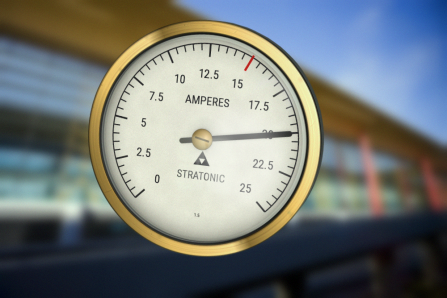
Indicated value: 20 A
